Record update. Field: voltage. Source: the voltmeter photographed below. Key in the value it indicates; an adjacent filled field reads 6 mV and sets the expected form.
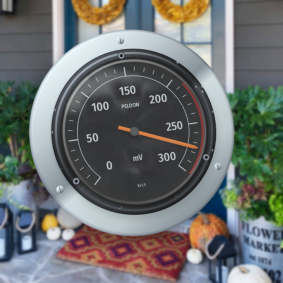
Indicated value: 275 mV
